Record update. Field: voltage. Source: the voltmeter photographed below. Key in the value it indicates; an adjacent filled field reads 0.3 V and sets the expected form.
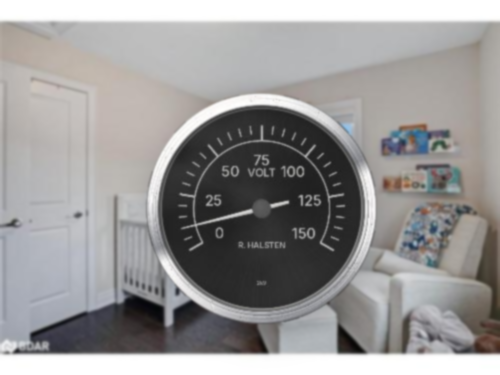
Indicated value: 10 V
